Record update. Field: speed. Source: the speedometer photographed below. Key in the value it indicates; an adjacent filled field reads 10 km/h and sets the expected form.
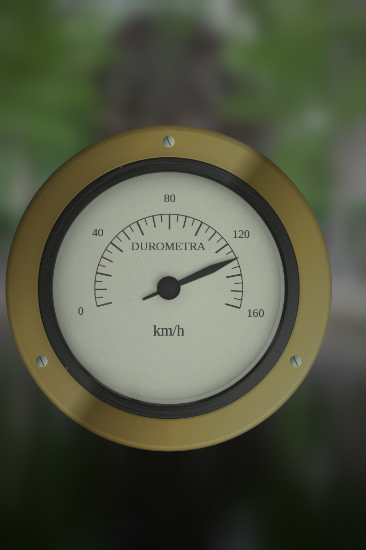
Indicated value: 130 km/h
